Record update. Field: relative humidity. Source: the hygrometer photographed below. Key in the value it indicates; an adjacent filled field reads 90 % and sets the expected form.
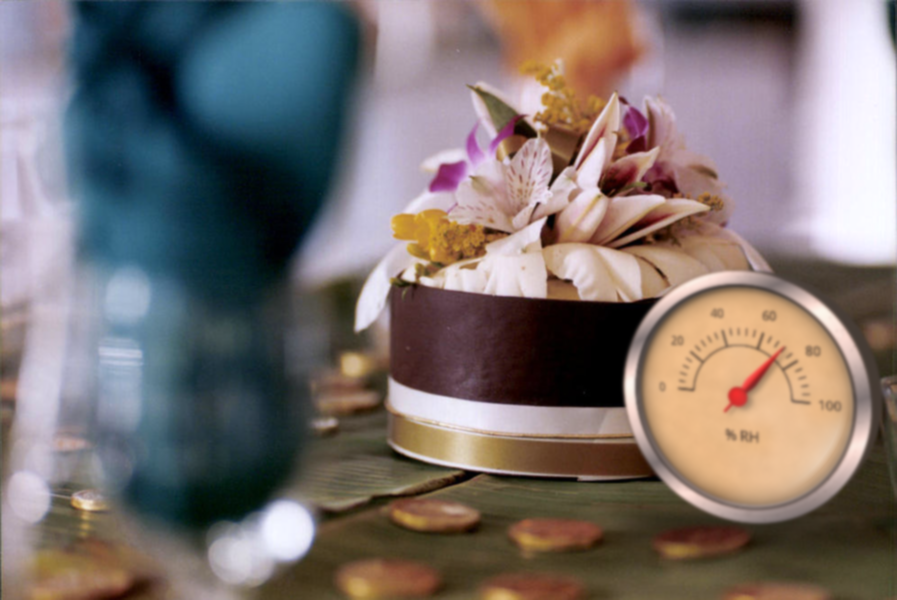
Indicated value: 72 %
